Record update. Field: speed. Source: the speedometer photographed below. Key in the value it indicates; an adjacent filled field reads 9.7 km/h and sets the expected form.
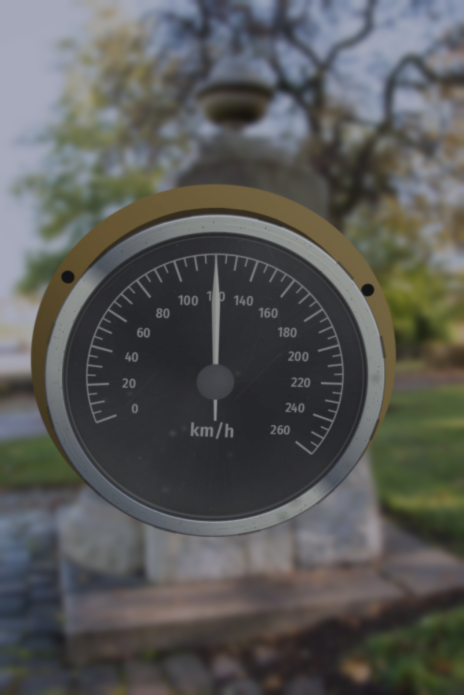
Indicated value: 120 km/h
